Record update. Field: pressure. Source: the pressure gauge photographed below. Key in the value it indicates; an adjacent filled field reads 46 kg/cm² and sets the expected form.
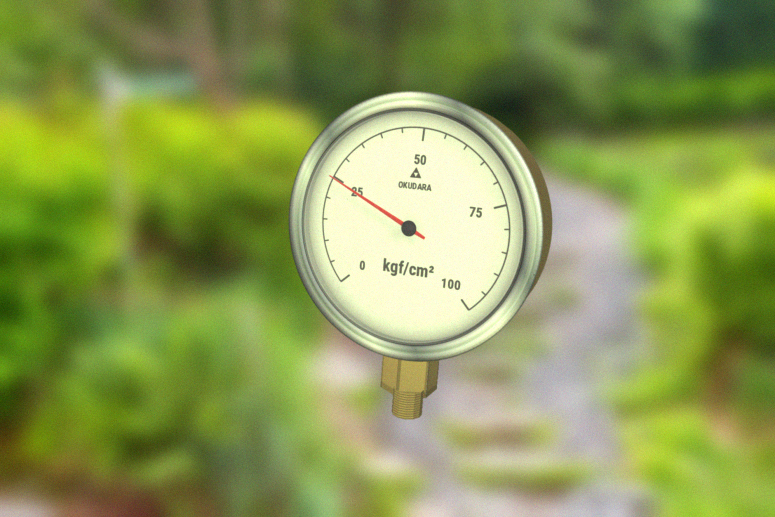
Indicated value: 25 kg/cm²
